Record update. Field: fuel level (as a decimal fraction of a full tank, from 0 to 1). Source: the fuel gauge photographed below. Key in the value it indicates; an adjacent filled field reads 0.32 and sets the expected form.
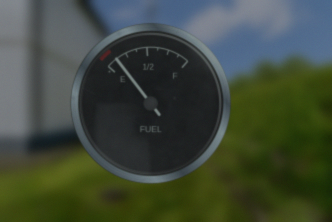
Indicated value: 0.125
